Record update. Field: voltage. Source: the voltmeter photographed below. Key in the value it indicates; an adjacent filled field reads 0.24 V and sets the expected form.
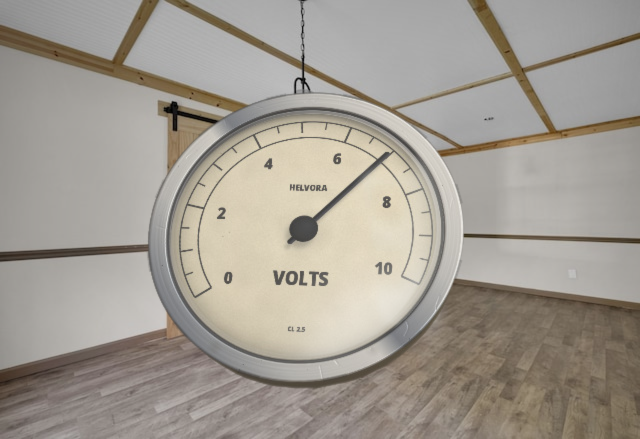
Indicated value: 7 V
